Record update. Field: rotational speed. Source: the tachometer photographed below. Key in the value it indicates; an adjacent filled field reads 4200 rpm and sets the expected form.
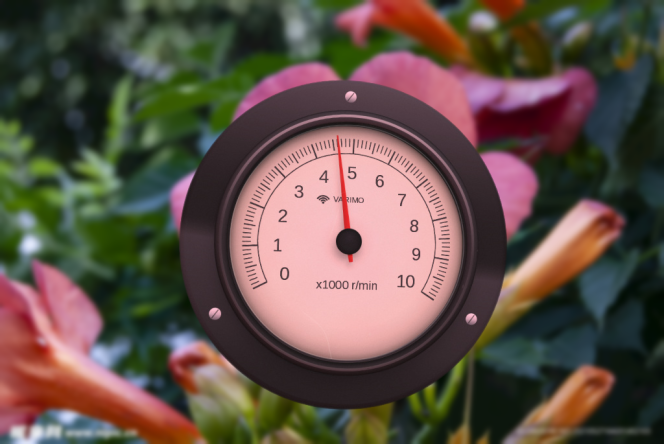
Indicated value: 4600 rpm
